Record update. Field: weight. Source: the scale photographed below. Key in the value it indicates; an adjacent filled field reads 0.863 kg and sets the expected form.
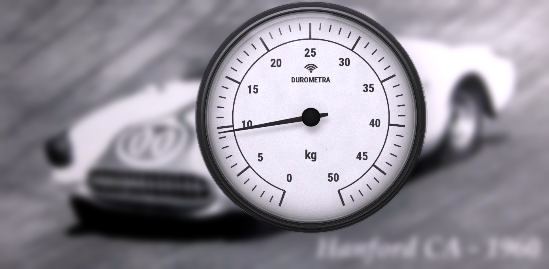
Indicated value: 9.5 kg
